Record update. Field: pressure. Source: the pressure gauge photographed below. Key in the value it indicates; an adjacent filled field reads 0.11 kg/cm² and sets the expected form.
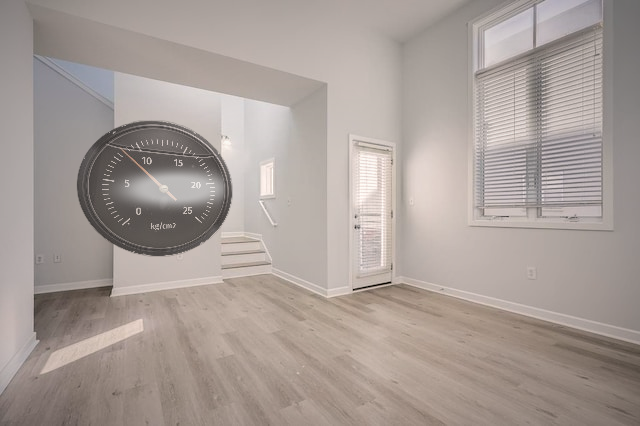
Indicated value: 8.5 kg/cm²
